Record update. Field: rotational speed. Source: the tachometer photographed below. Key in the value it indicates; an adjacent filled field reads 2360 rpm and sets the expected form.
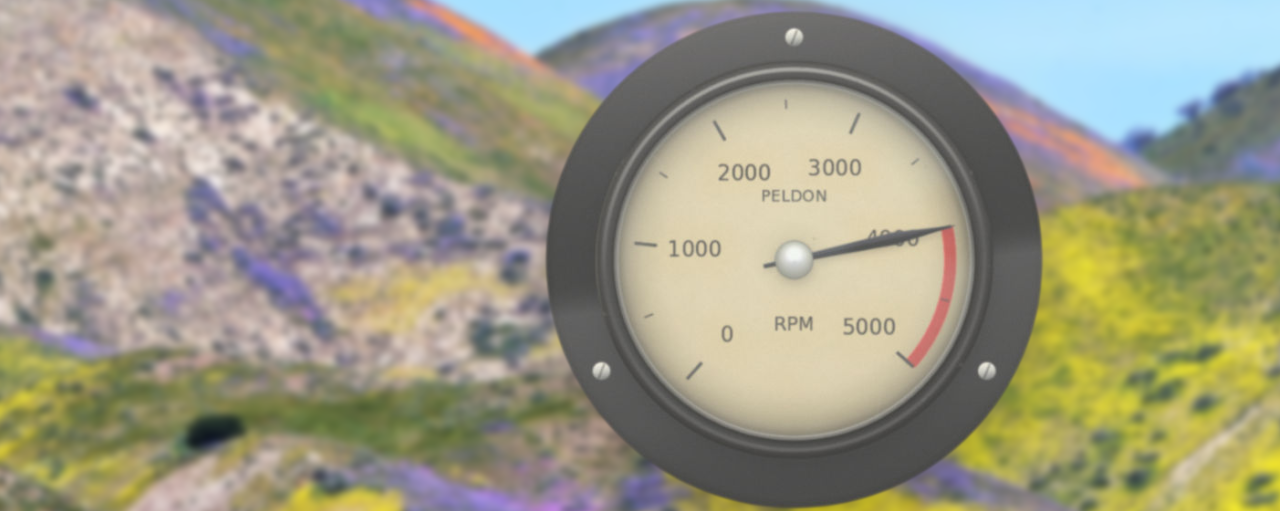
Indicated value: 4000 rpm
